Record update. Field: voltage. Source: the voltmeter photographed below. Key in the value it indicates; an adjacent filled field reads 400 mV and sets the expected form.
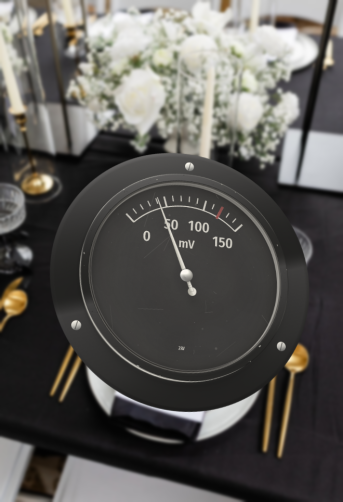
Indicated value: 40 mV
